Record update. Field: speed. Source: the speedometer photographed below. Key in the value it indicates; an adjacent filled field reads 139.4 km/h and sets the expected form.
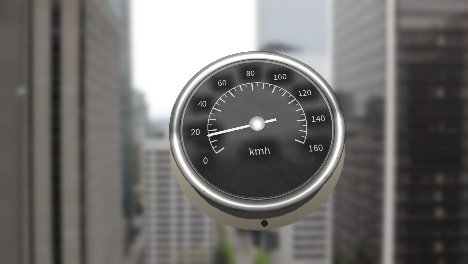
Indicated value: 15 km/h
